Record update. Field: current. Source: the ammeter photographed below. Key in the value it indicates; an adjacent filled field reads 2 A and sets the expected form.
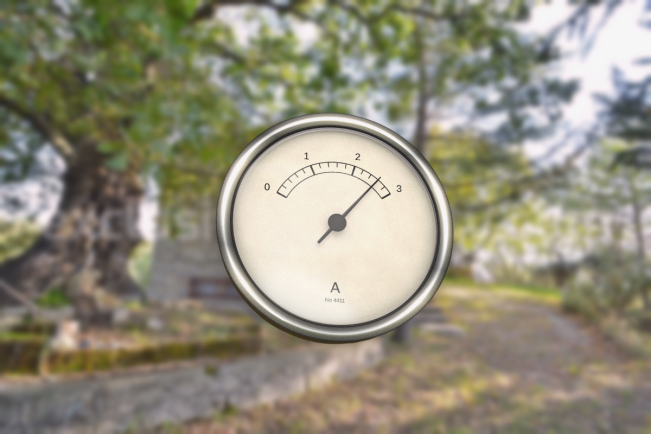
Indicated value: 2.6 A
